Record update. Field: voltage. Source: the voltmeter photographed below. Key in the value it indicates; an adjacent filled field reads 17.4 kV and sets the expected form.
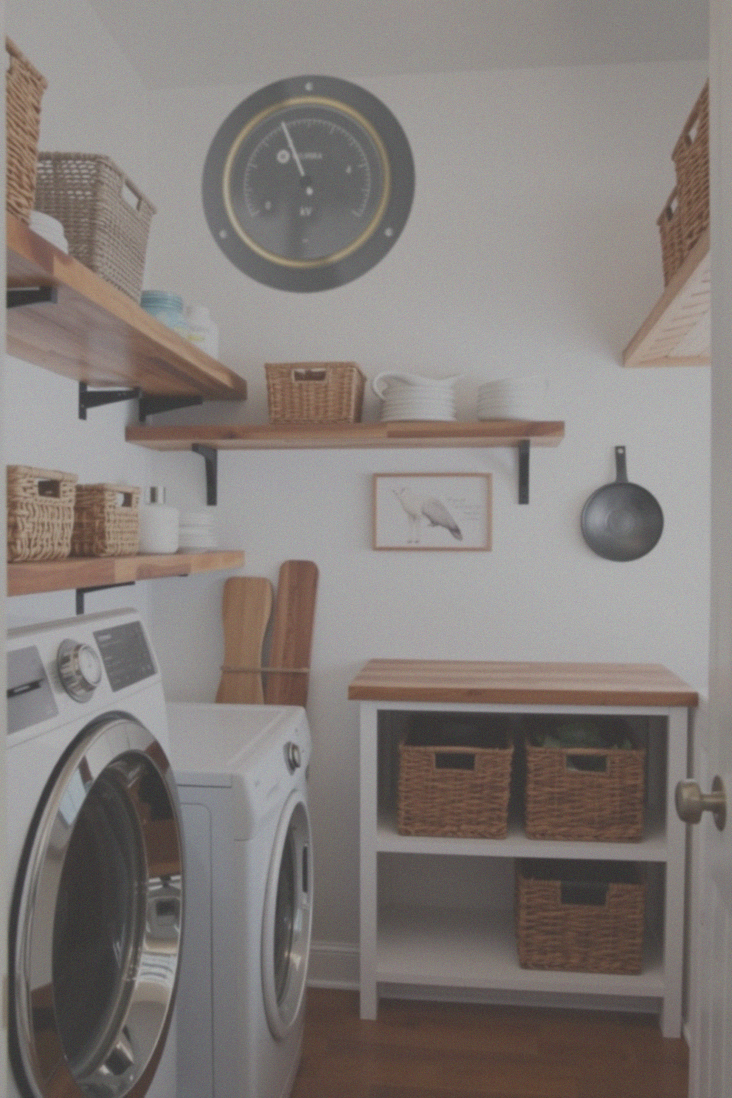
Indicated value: 2 kV
